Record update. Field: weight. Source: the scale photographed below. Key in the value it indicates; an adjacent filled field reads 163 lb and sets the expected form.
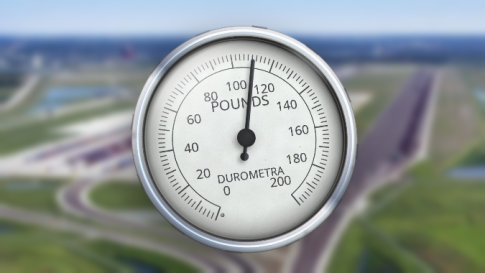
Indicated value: 110 lb
